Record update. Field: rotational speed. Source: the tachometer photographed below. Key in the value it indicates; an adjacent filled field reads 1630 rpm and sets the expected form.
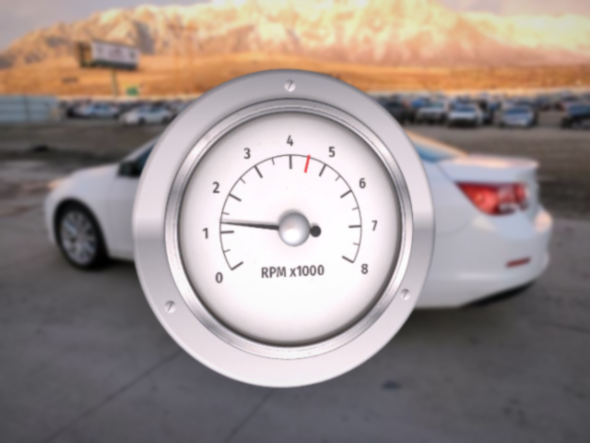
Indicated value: 1250 rpm
